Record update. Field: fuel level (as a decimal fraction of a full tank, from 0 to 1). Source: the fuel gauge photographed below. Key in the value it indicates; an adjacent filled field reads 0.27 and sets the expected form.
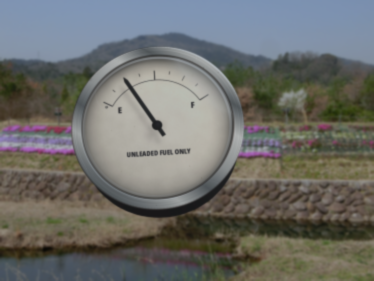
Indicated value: 0.25
